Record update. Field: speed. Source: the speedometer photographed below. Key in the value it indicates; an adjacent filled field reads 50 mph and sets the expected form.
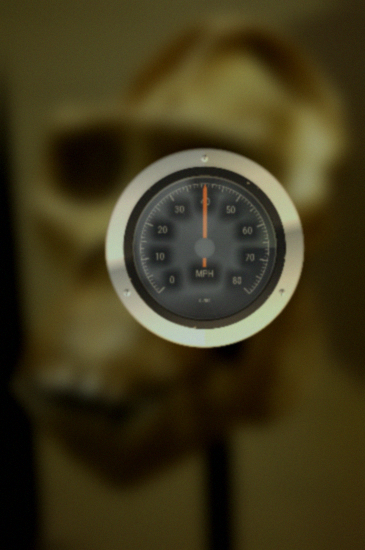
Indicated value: 40 mph
